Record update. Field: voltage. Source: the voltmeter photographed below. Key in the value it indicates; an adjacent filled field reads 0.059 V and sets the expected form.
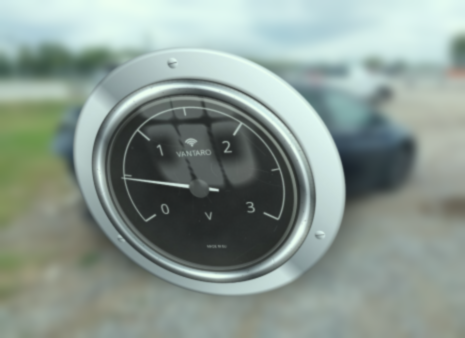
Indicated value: 0.5 V
